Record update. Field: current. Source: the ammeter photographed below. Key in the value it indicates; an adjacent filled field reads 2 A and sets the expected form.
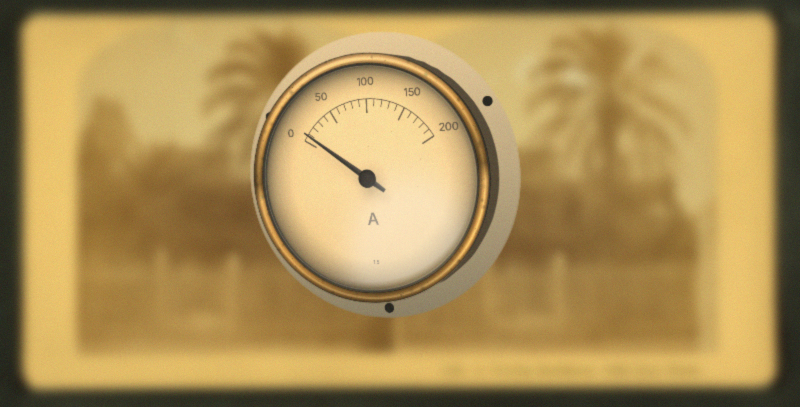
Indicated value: 10 A
